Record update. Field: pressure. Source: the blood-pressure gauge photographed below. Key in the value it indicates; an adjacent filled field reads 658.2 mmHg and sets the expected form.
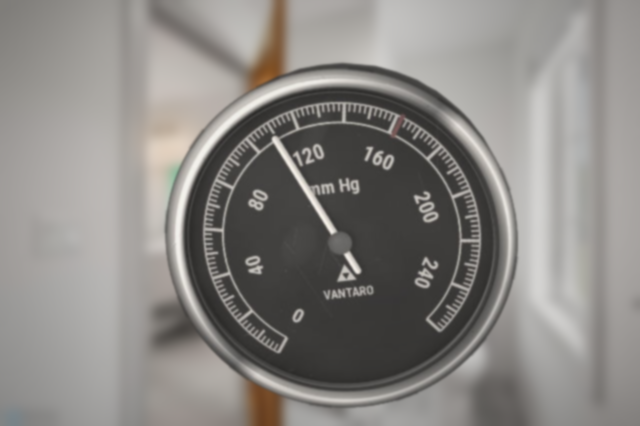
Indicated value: 110 mmHg
